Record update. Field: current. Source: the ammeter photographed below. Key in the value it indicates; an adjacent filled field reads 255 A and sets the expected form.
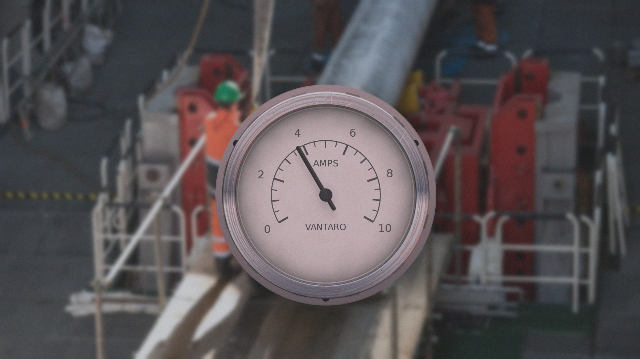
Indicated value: 3.75 A
